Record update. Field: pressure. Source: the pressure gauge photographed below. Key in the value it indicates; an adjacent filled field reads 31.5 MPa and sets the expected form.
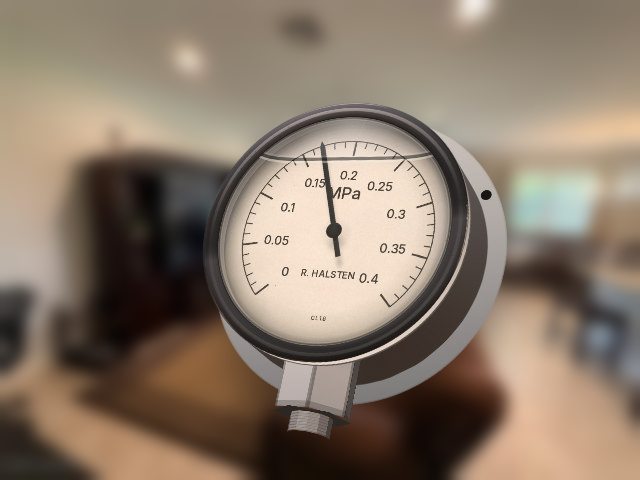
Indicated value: 0.17 MPa
